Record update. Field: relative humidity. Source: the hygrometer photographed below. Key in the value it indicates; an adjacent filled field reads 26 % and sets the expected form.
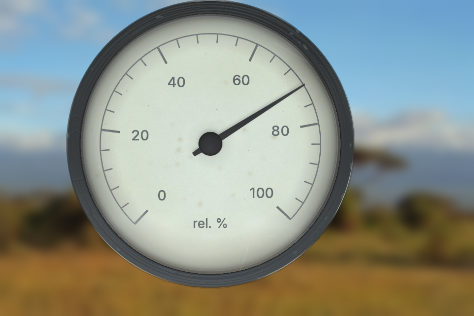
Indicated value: 72 %
